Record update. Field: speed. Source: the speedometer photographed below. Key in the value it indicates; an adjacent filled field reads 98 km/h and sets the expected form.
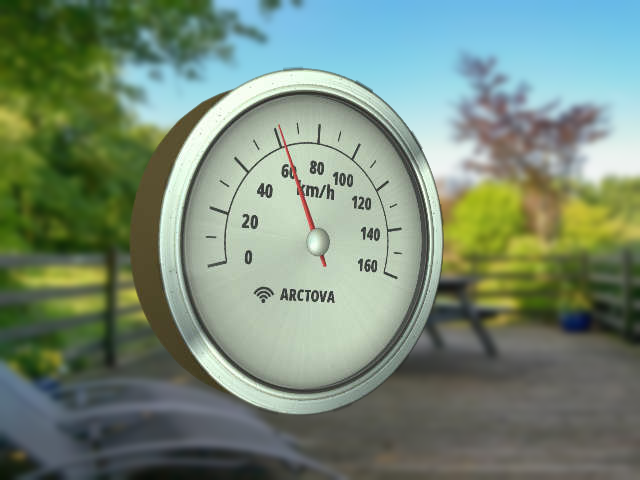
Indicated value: 60 km/h
